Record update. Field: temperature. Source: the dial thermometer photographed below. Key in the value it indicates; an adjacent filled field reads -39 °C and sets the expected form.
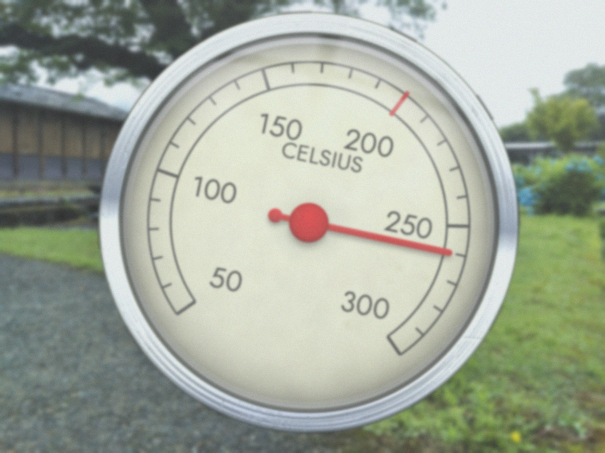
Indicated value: 260 °C
